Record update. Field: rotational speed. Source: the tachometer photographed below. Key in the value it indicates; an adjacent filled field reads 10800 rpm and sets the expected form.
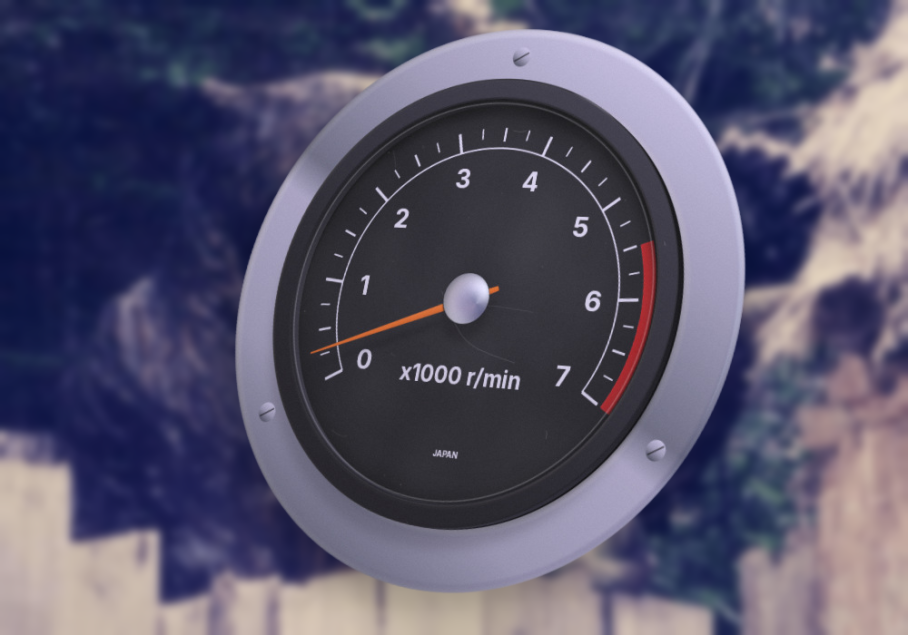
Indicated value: 250 rpm
